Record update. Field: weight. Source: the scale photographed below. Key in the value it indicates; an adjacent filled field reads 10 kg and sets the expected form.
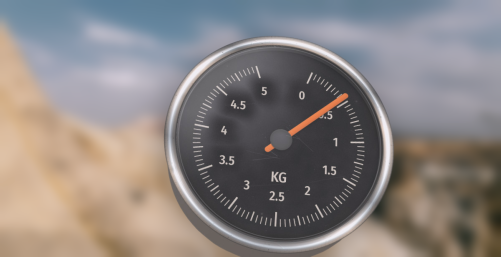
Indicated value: 0.45 kg
